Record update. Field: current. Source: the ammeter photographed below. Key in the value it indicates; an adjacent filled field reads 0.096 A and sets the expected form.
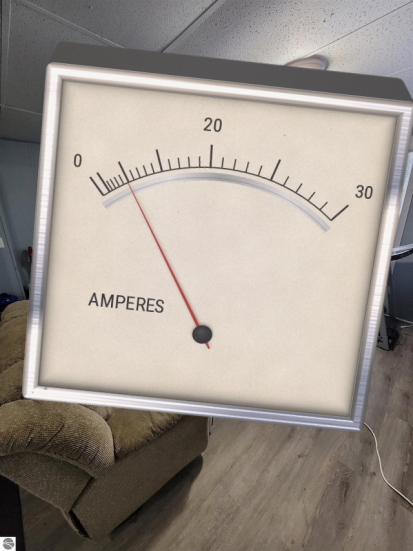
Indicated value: 10 A
